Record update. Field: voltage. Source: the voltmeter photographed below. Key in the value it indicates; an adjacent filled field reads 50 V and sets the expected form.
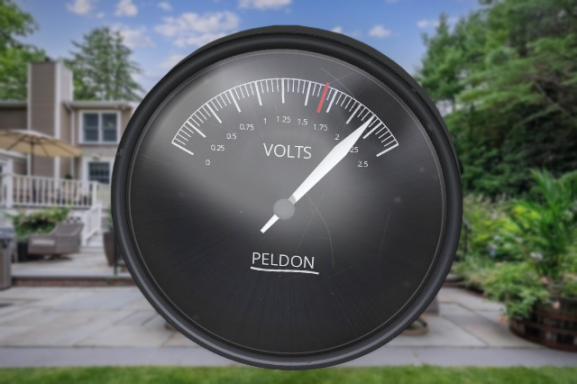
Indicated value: 2.15 V
